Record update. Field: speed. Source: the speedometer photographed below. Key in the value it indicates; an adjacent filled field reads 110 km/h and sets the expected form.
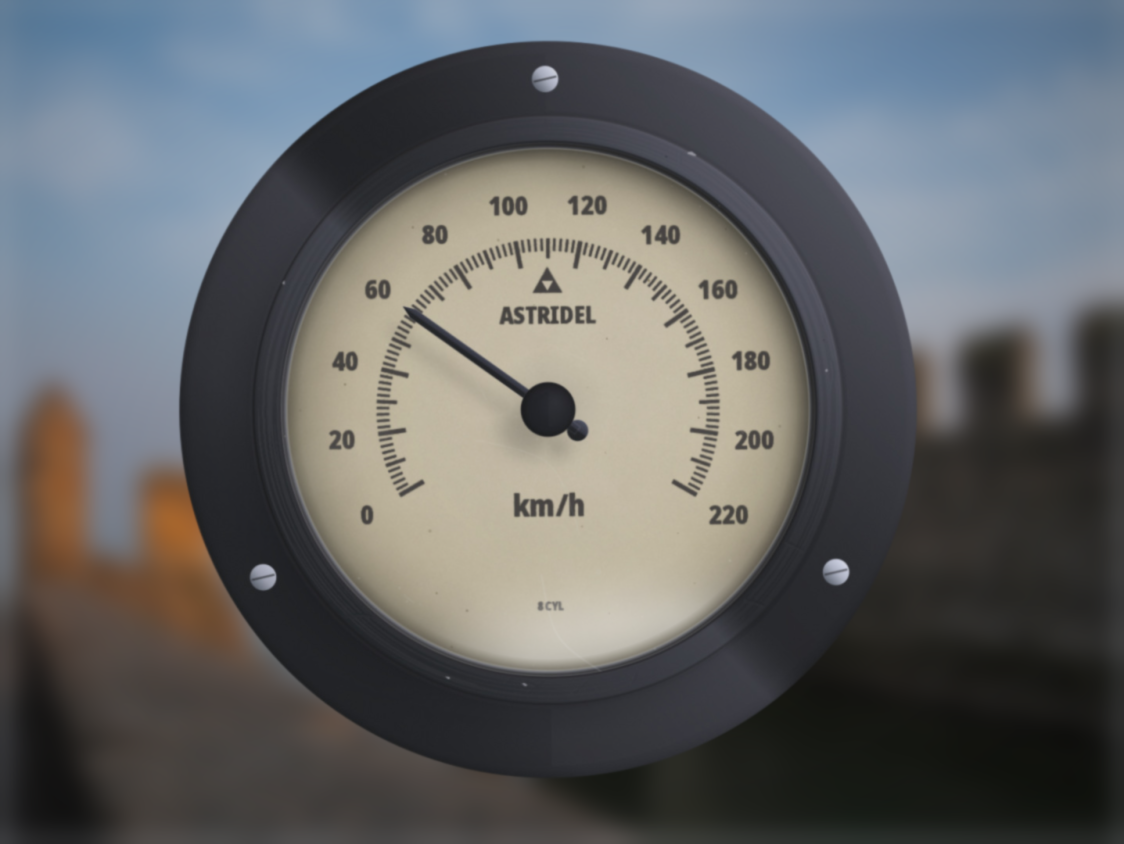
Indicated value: 60 km/h
